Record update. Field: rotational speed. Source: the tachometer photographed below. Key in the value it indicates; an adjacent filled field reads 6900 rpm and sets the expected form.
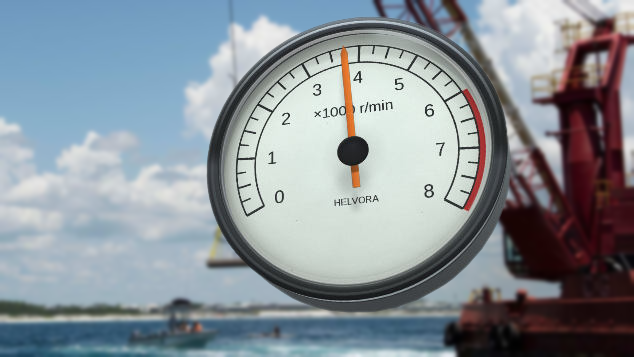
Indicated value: 3750 rpm
